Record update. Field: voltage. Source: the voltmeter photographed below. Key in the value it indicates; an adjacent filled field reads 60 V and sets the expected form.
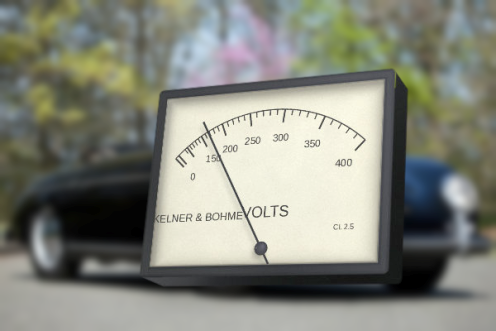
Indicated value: 170 V
